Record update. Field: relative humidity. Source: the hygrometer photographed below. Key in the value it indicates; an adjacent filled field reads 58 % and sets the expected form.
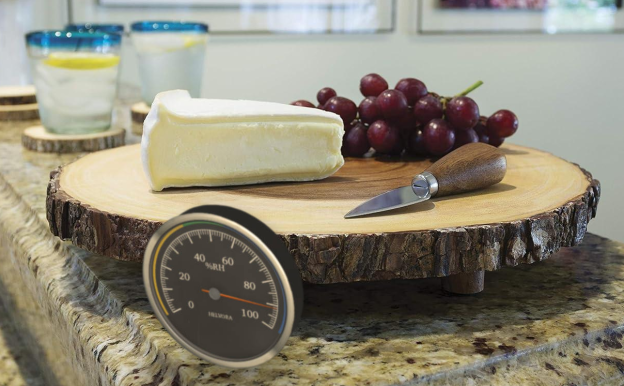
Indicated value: 90 %
